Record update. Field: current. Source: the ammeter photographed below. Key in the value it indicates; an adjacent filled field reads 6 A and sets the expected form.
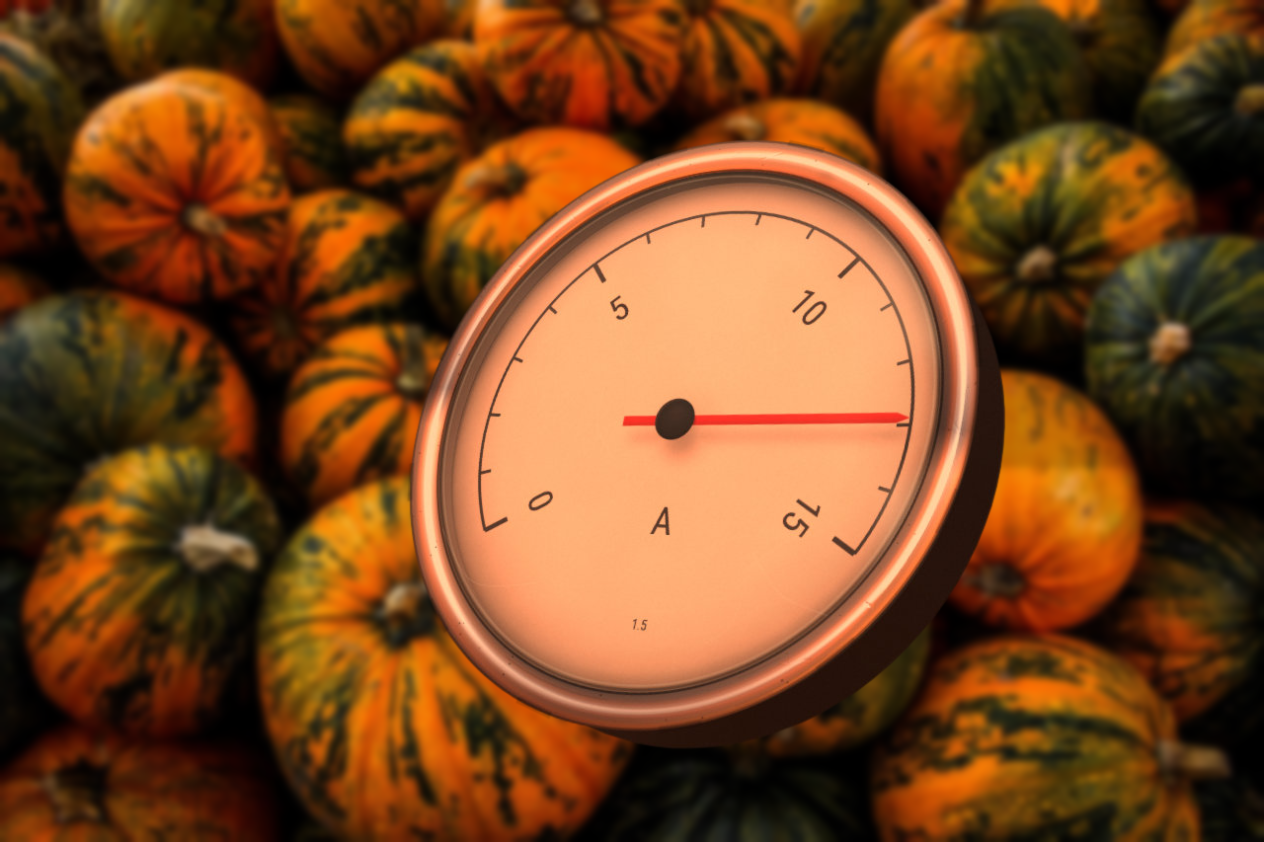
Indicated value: 13 A
